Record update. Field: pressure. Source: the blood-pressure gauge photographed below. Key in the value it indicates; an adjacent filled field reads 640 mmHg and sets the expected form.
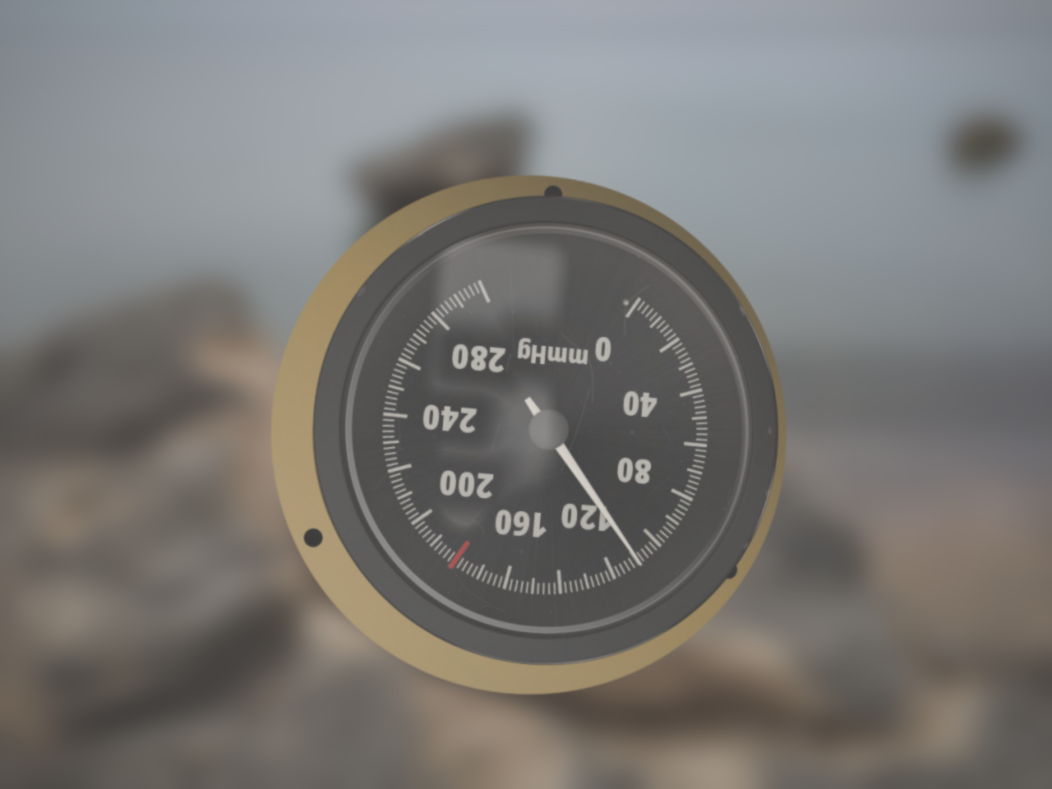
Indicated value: 110 mmHg
